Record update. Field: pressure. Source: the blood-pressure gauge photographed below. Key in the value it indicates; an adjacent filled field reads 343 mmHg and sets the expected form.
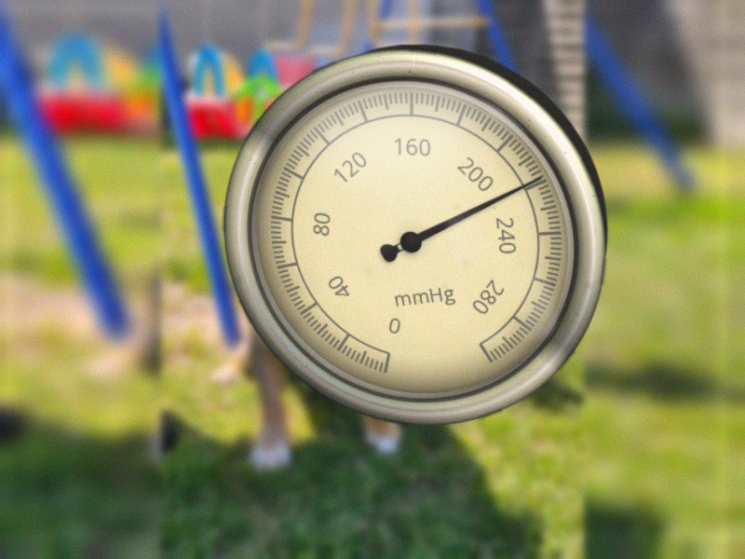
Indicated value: 218 mmHg
